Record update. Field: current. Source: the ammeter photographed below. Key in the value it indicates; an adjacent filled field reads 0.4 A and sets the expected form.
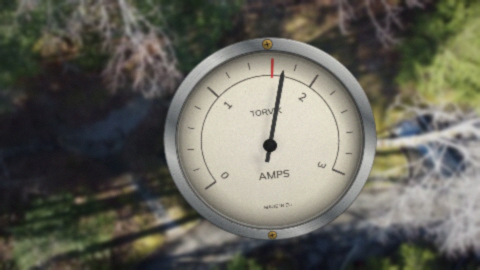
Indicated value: 1.7 A
